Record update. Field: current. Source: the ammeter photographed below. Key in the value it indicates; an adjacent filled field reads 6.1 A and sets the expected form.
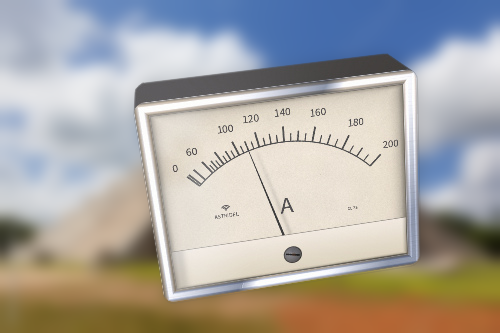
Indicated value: 110 A
